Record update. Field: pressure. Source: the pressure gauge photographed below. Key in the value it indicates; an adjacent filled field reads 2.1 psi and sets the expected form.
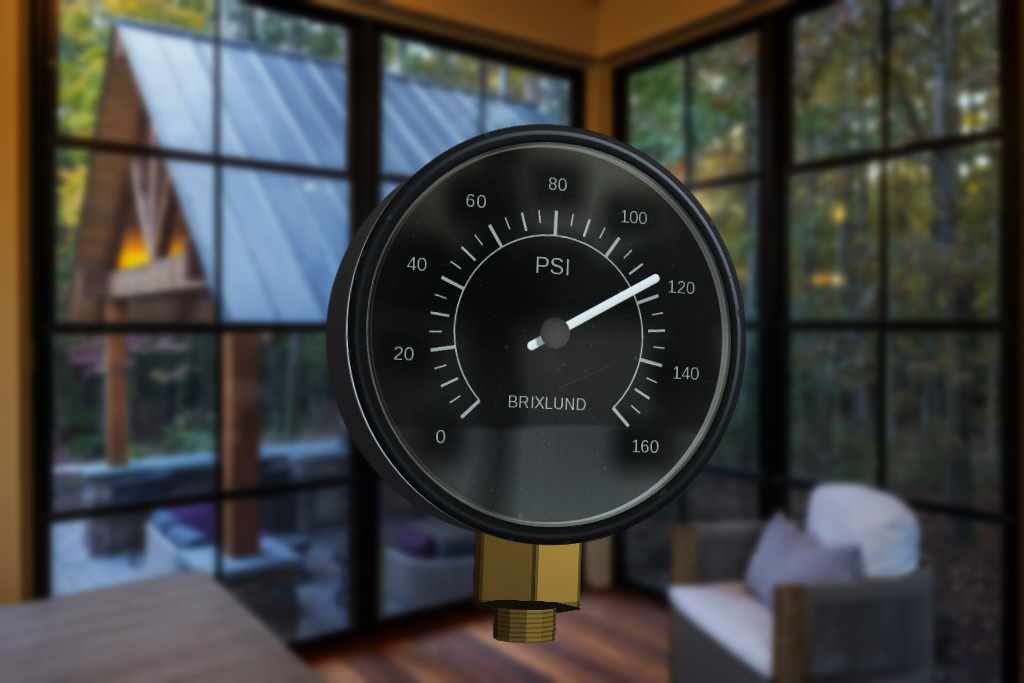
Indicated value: 115 psi
